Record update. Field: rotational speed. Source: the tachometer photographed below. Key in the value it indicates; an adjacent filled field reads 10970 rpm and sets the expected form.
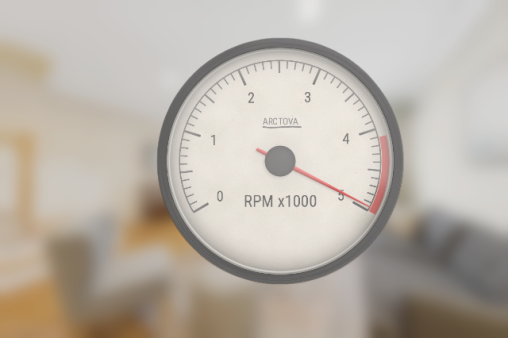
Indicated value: 4950 rpm
